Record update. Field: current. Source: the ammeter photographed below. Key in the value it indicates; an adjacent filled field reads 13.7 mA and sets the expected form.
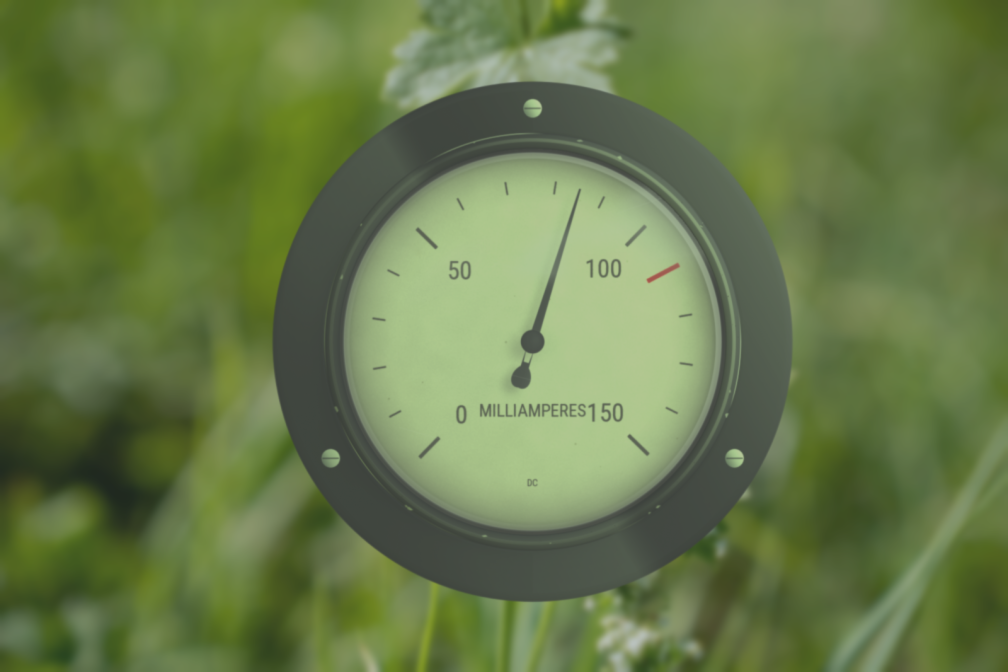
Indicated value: 85 mA
